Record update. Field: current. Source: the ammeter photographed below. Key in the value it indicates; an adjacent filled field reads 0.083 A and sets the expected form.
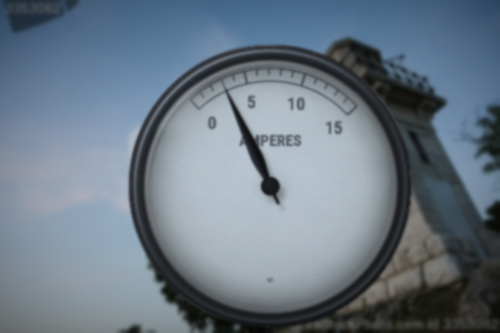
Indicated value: 3 A
